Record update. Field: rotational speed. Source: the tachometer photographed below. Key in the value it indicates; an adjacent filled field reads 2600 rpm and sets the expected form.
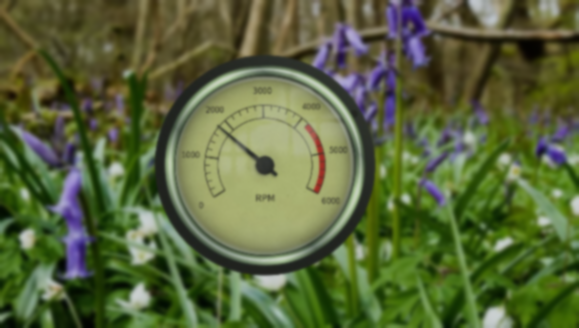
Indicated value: 1800 rpm
